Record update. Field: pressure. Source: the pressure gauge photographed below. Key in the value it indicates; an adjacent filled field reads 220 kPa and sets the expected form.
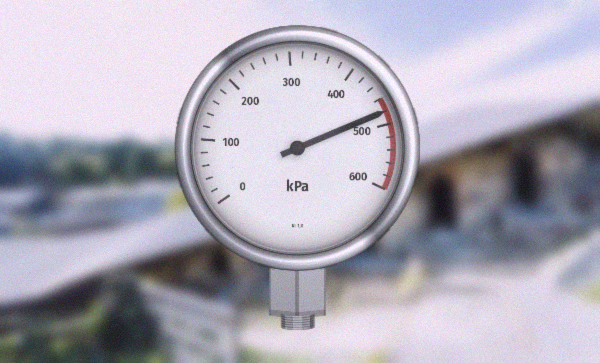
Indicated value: 480 kPa
